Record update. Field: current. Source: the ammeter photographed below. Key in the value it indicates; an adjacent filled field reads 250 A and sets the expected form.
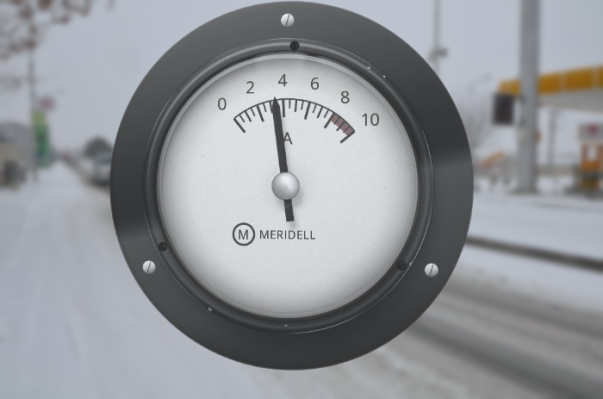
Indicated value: 3.5 A
